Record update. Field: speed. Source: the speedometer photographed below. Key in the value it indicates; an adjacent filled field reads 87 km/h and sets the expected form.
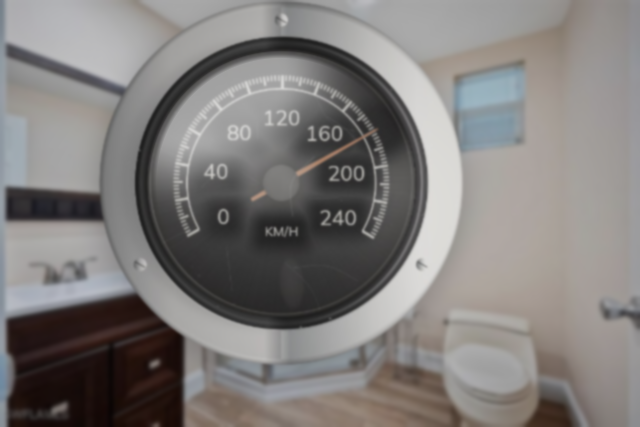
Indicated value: 180 km/h
